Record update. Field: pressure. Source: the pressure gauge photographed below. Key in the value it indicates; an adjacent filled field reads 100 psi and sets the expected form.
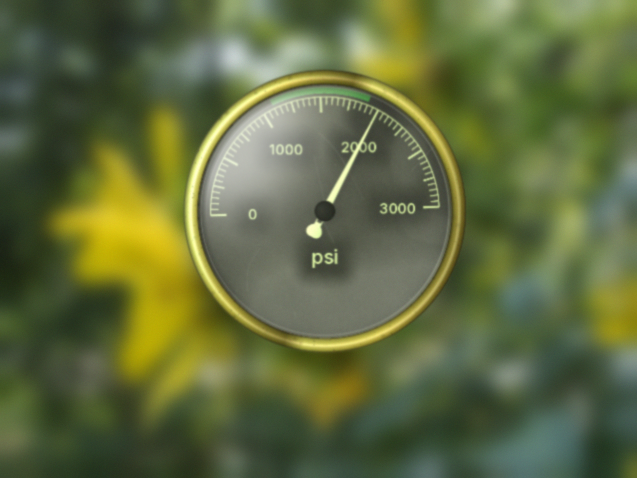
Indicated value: 2000 psi
